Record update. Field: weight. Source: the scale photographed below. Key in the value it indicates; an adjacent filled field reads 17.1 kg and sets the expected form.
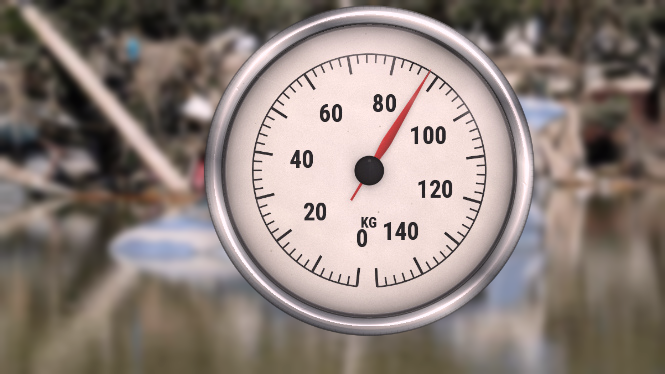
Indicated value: 88 kg
